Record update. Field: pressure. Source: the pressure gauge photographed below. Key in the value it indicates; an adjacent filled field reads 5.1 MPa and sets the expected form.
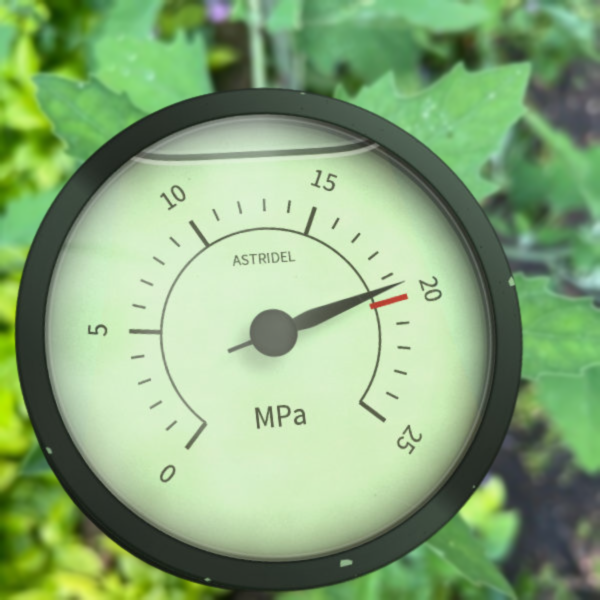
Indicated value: 19.5 MPa
